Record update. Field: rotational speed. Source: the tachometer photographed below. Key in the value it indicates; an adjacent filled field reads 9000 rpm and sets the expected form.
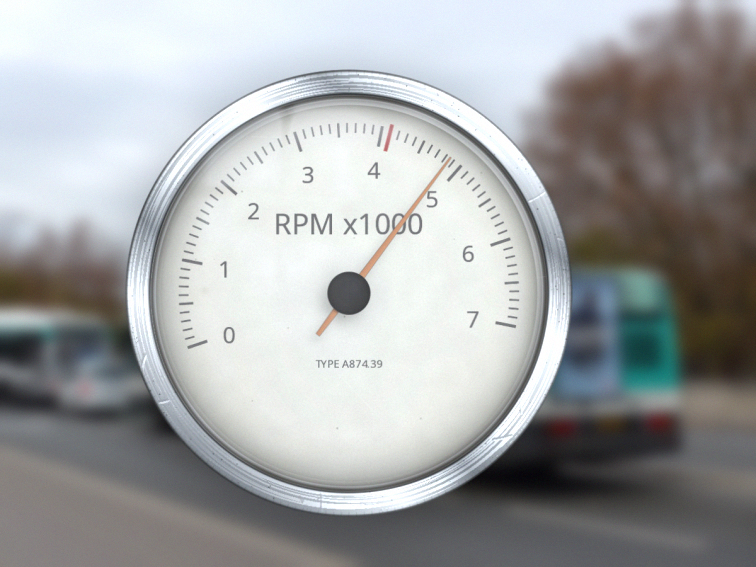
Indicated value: 4850 rpm
